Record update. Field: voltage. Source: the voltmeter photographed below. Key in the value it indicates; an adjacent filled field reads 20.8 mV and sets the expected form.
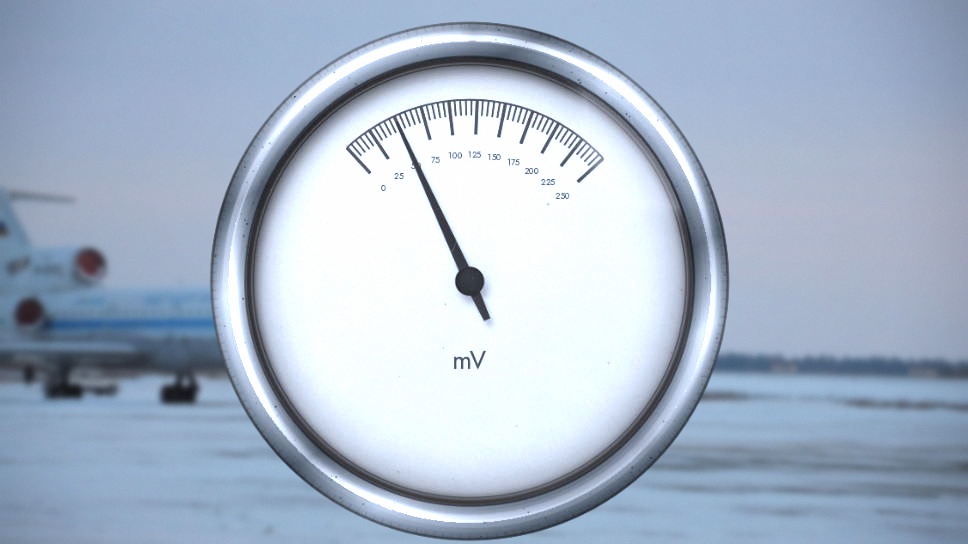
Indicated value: 50 mV
